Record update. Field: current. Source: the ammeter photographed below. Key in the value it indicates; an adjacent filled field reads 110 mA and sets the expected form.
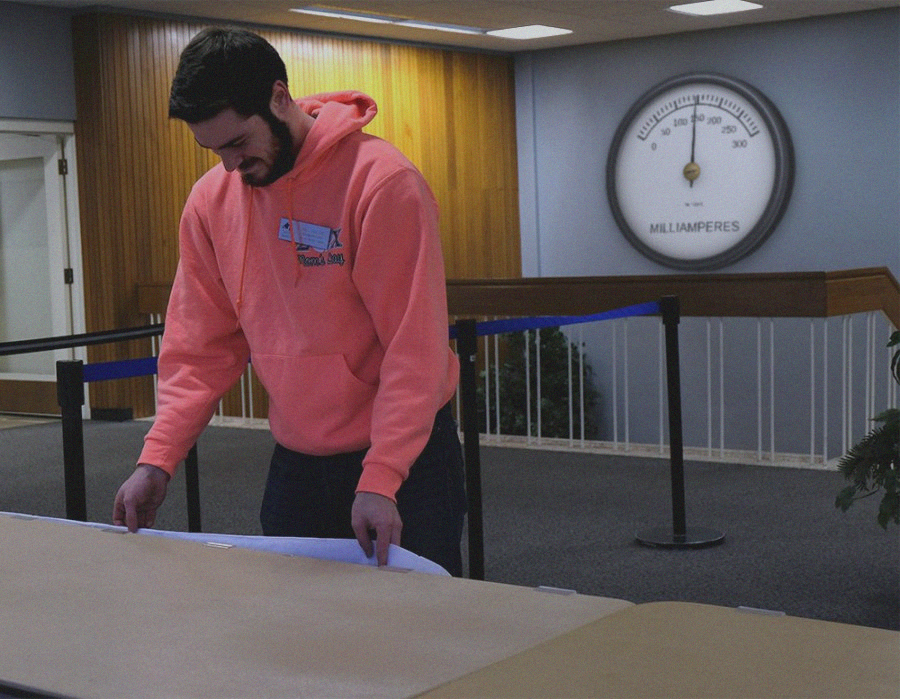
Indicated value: 150 mA
